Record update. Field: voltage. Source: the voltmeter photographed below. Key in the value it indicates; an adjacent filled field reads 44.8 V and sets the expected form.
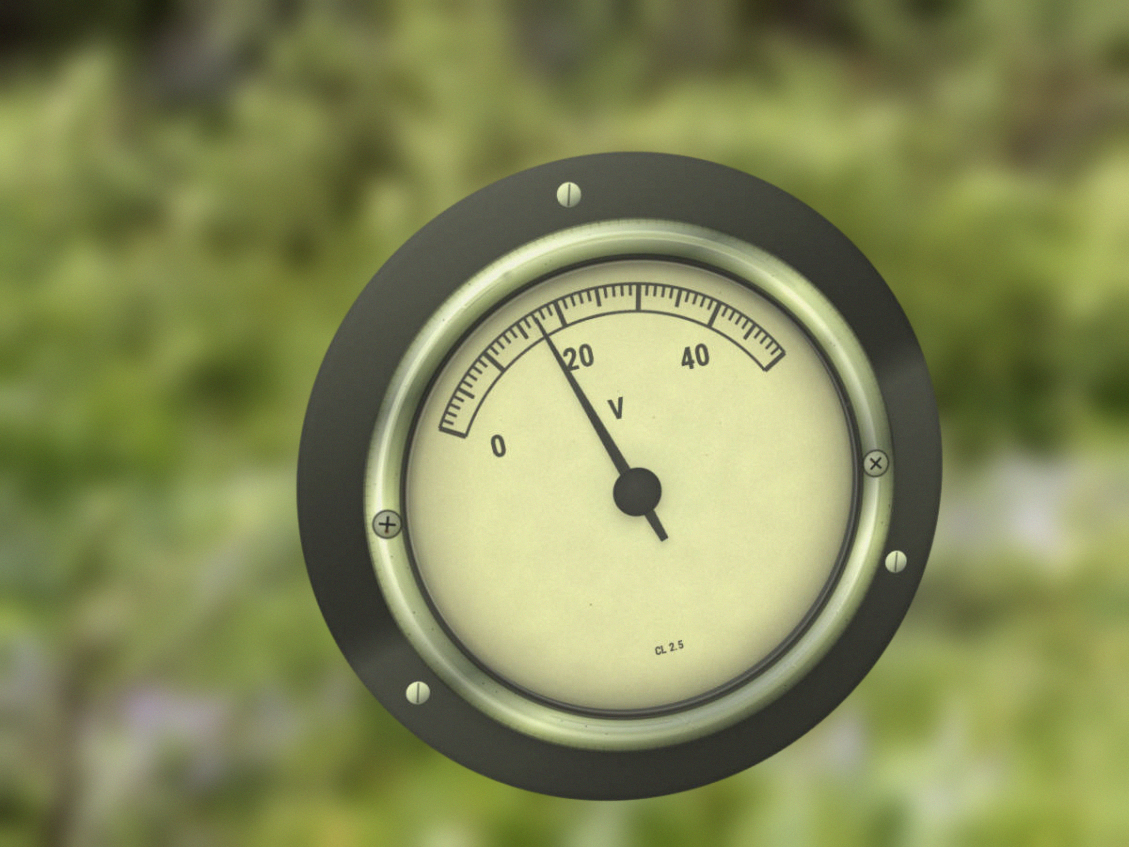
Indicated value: 17 V
